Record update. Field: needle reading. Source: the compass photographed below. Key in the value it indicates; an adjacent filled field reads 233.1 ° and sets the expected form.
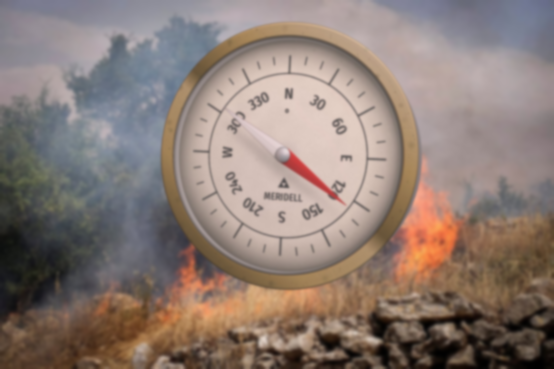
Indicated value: 125 °
